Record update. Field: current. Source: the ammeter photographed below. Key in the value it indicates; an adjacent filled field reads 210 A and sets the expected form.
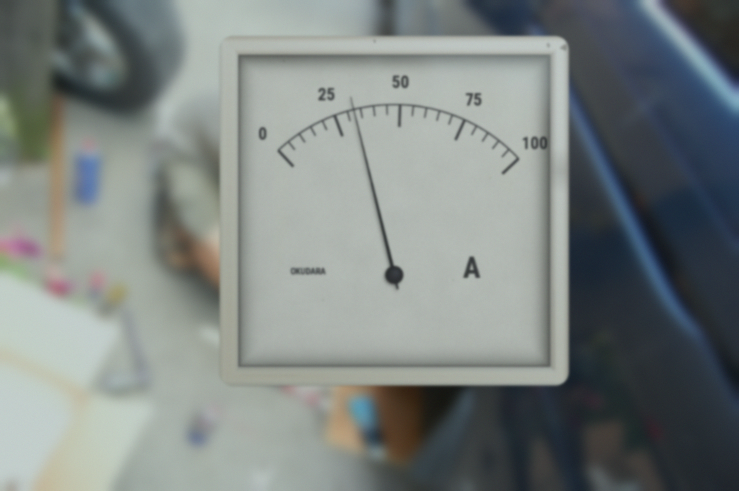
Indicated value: 32.5 A
